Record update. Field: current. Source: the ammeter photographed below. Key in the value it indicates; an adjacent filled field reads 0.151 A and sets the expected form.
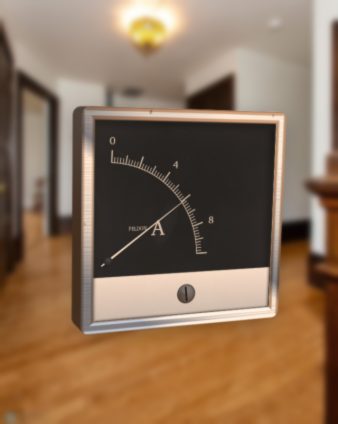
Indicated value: 6 A
